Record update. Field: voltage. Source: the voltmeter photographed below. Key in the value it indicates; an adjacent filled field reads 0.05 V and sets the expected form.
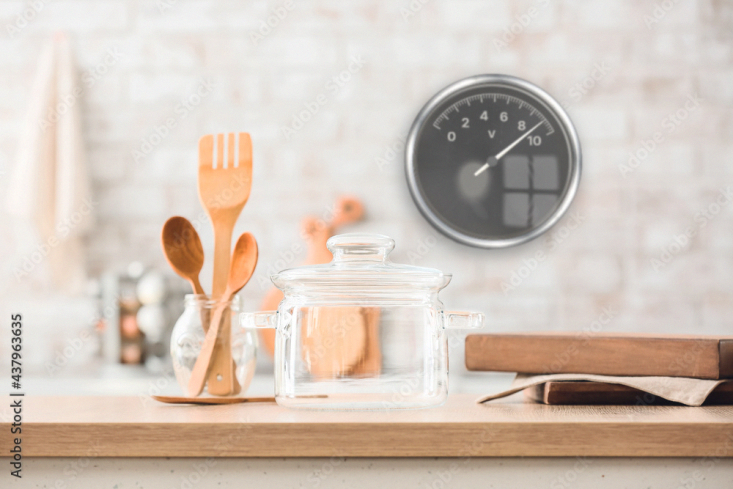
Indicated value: 9 V
